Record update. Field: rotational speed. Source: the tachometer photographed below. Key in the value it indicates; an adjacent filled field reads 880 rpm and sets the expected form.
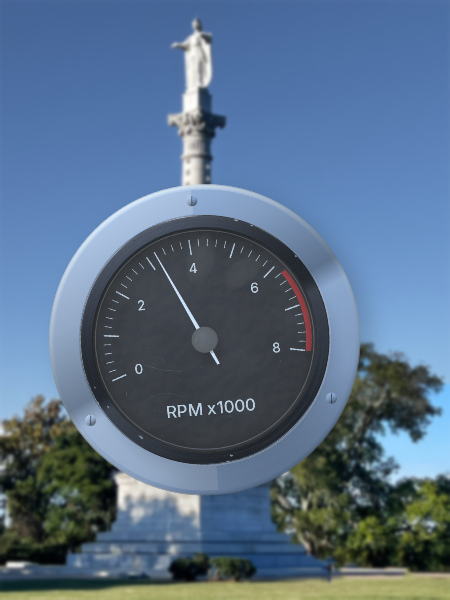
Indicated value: 3200 rpm
